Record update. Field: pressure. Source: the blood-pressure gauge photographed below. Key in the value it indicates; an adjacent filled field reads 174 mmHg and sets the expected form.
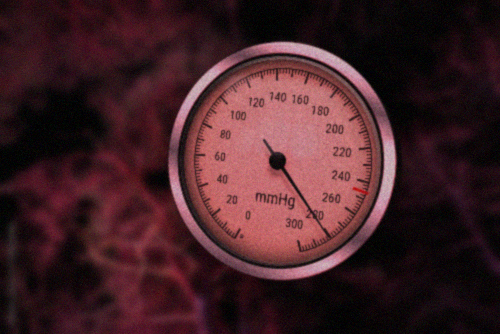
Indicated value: 280 mmHg
